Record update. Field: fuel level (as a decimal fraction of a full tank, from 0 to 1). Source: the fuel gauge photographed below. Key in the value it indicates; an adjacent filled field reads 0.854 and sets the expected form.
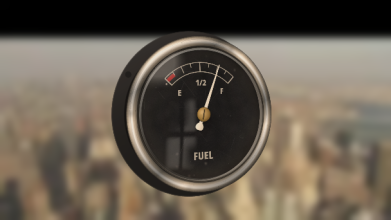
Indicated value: 0.75
